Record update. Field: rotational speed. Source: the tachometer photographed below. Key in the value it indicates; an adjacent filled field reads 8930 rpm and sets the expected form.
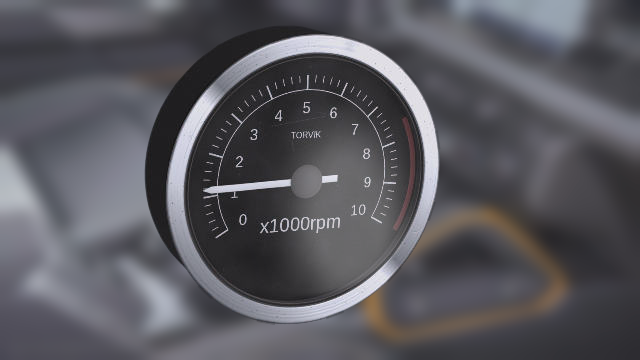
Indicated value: 1200 rpm
